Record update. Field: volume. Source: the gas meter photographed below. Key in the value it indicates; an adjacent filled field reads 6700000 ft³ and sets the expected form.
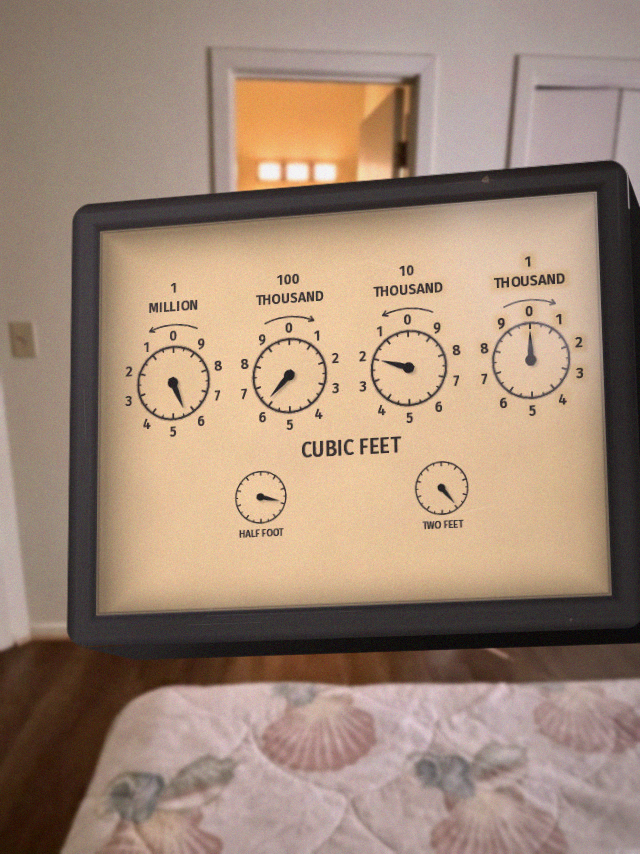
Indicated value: 562000 ft³
